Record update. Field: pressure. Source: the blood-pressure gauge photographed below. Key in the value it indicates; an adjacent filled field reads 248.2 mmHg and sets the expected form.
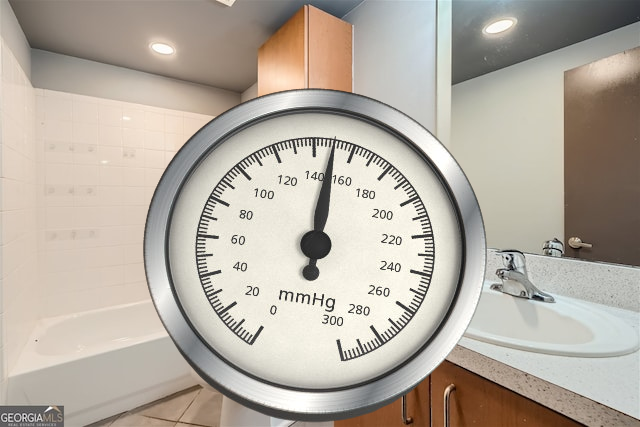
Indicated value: 150 mmHg
